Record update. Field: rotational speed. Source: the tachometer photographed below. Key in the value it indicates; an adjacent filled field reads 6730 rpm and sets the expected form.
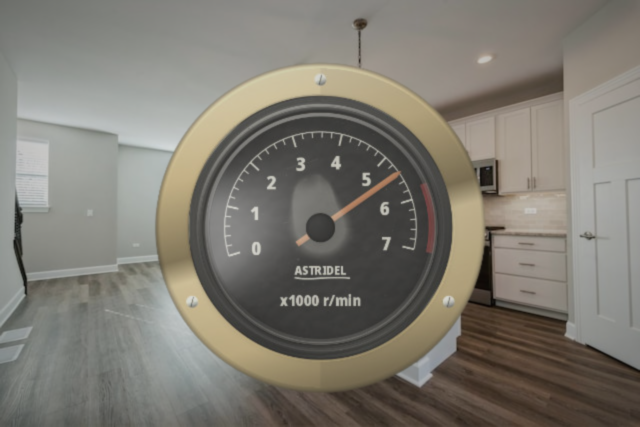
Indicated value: 5400 rpm
